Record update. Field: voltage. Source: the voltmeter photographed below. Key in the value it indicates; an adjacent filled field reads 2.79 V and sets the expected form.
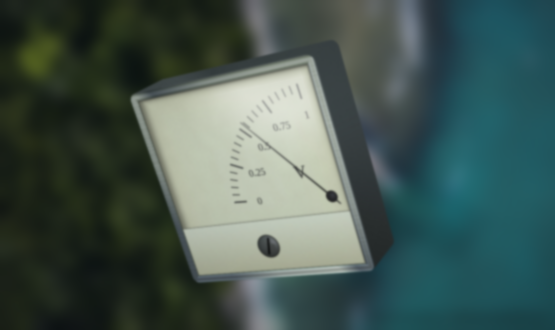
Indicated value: 0.55 V
